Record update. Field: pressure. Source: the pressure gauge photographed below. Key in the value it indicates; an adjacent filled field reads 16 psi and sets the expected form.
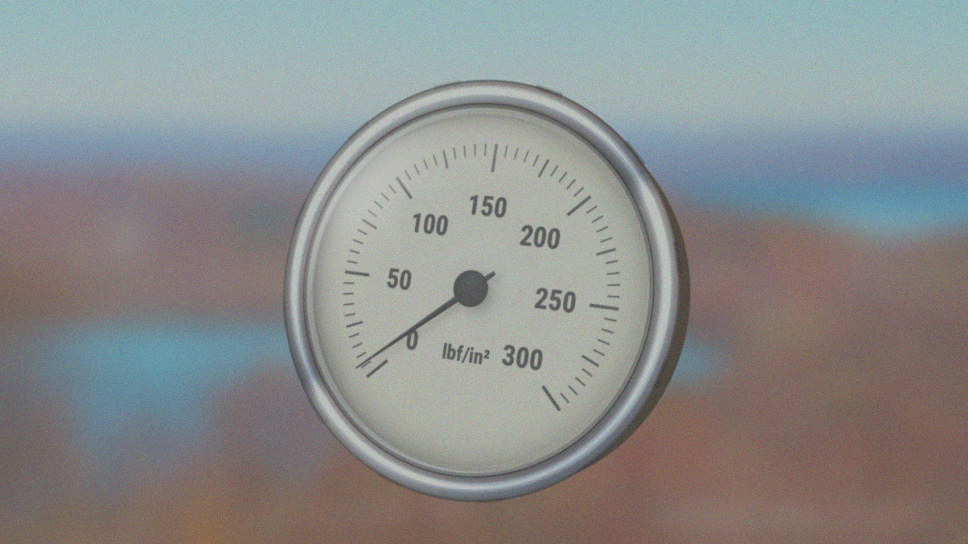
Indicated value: 5 psi
